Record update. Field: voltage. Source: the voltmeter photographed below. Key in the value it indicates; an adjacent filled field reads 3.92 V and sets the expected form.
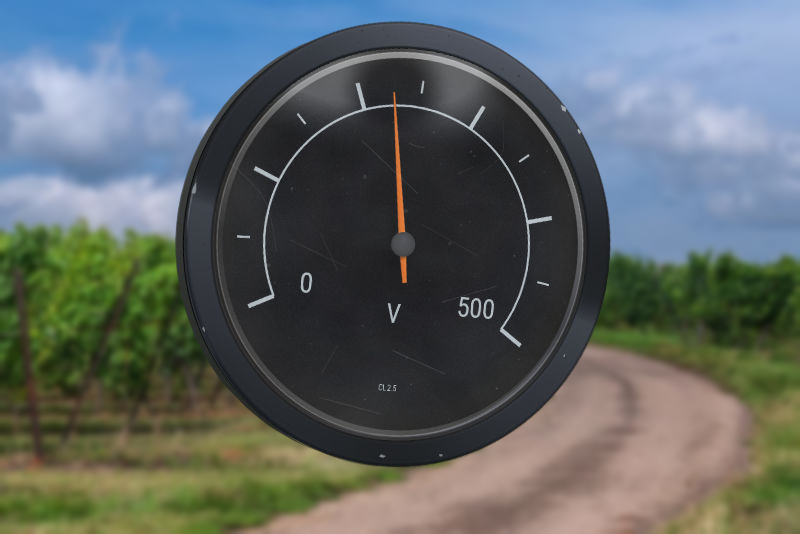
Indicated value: 225 V
